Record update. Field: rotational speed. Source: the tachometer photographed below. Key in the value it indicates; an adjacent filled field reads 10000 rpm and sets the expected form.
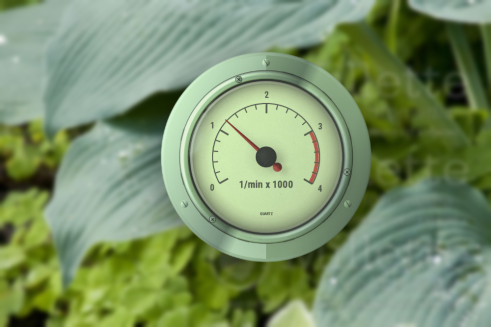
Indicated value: 1200 rpm
